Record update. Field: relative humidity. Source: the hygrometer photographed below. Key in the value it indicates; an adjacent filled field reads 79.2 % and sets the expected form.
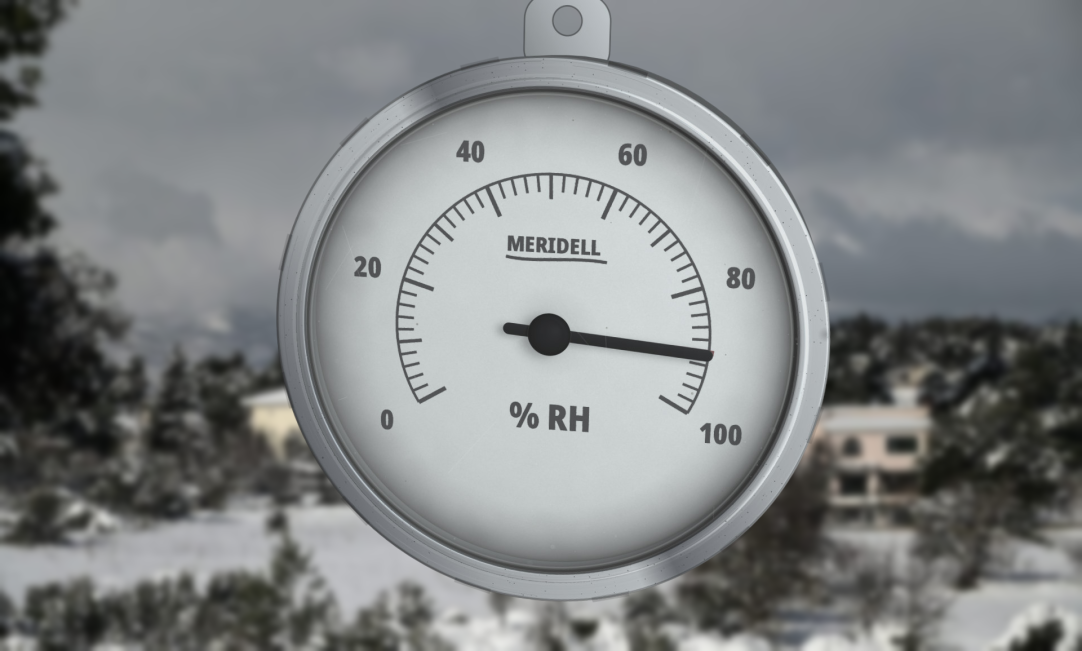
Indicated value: 90 %
